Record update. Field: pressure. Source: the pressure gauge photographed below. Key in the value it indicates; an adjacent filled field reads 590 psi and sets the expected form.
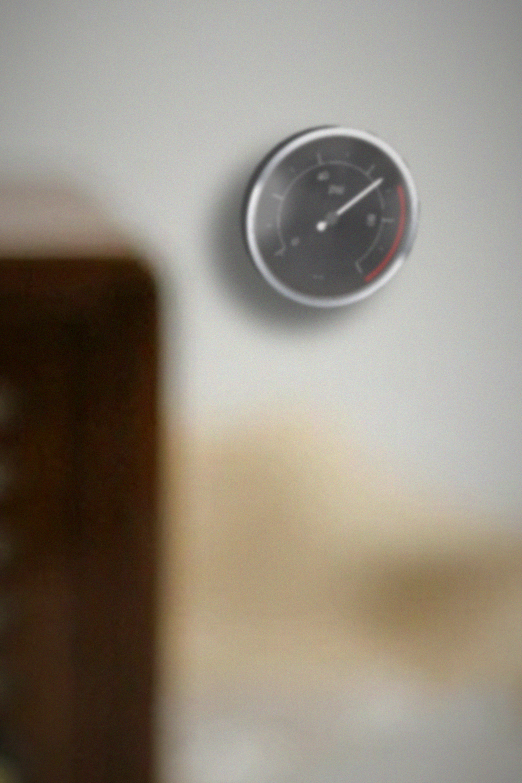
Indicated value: 65 psi
